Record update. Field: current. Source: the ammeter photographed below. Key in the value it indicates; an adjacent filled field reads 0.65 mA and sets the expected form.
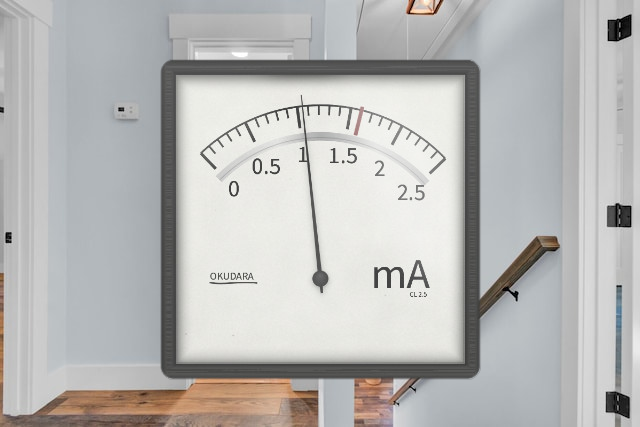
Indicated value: 1.05 mA
